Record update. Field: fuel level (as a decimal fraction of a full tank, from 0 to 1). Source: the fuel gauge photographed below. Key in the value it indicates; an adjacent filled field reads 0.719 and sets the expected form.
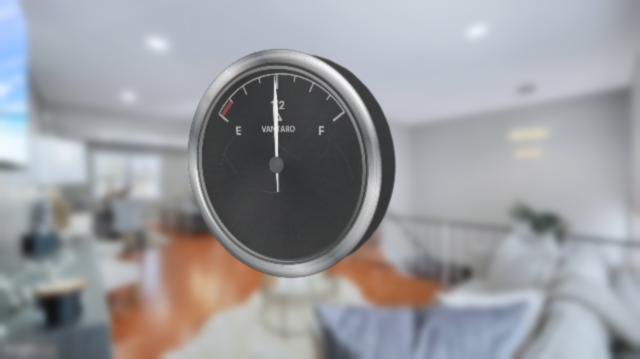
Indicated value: 0.5
